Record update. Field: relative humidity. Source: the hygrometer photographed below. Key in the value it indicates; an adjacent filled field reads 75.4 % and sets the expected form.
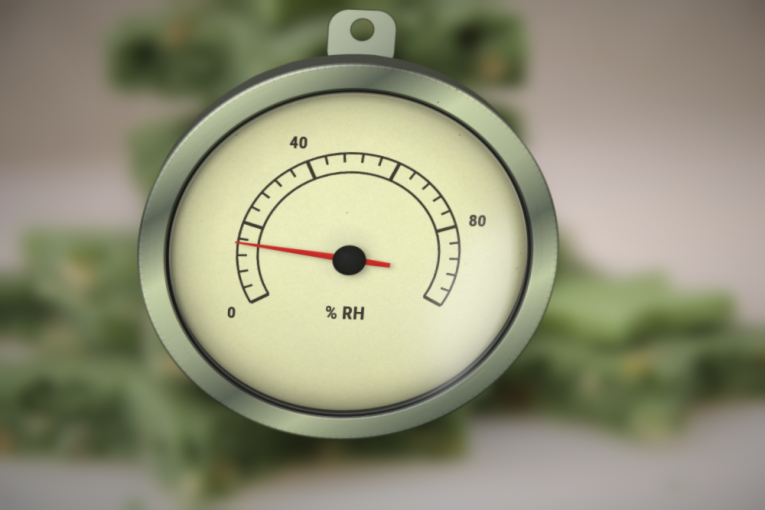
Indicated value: 16 %
